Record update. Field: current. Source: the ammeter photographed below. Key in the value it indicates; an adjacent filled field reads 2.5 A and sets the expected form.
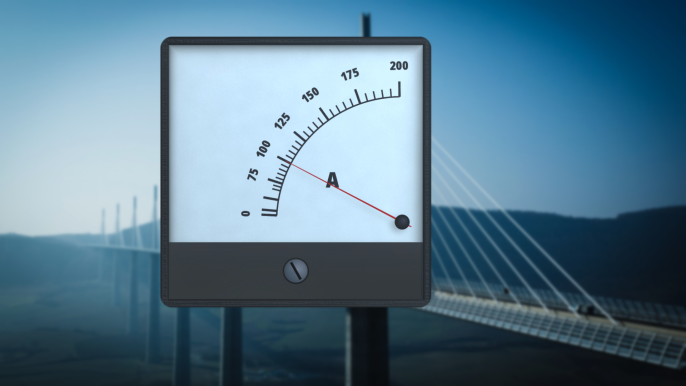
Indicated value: 100 A
